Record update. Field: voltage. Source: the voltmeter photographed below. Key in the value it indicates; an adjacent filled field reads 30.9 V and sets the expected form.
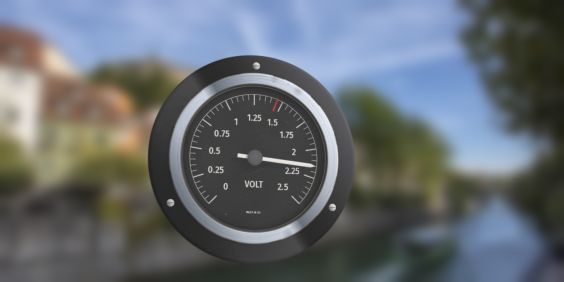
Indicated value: 2.15 V
